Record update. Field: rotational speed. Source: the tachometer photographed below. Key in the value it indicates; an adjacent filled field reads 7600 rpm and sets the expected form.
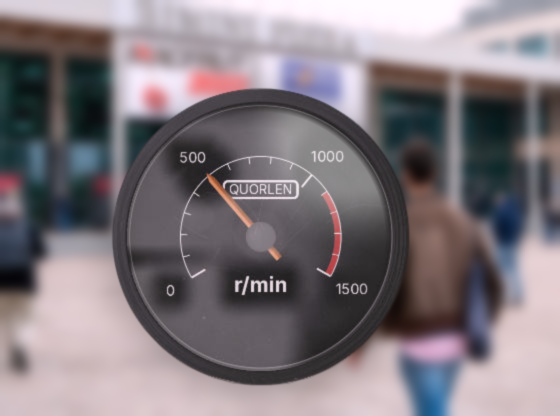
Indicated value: 500 rpm
